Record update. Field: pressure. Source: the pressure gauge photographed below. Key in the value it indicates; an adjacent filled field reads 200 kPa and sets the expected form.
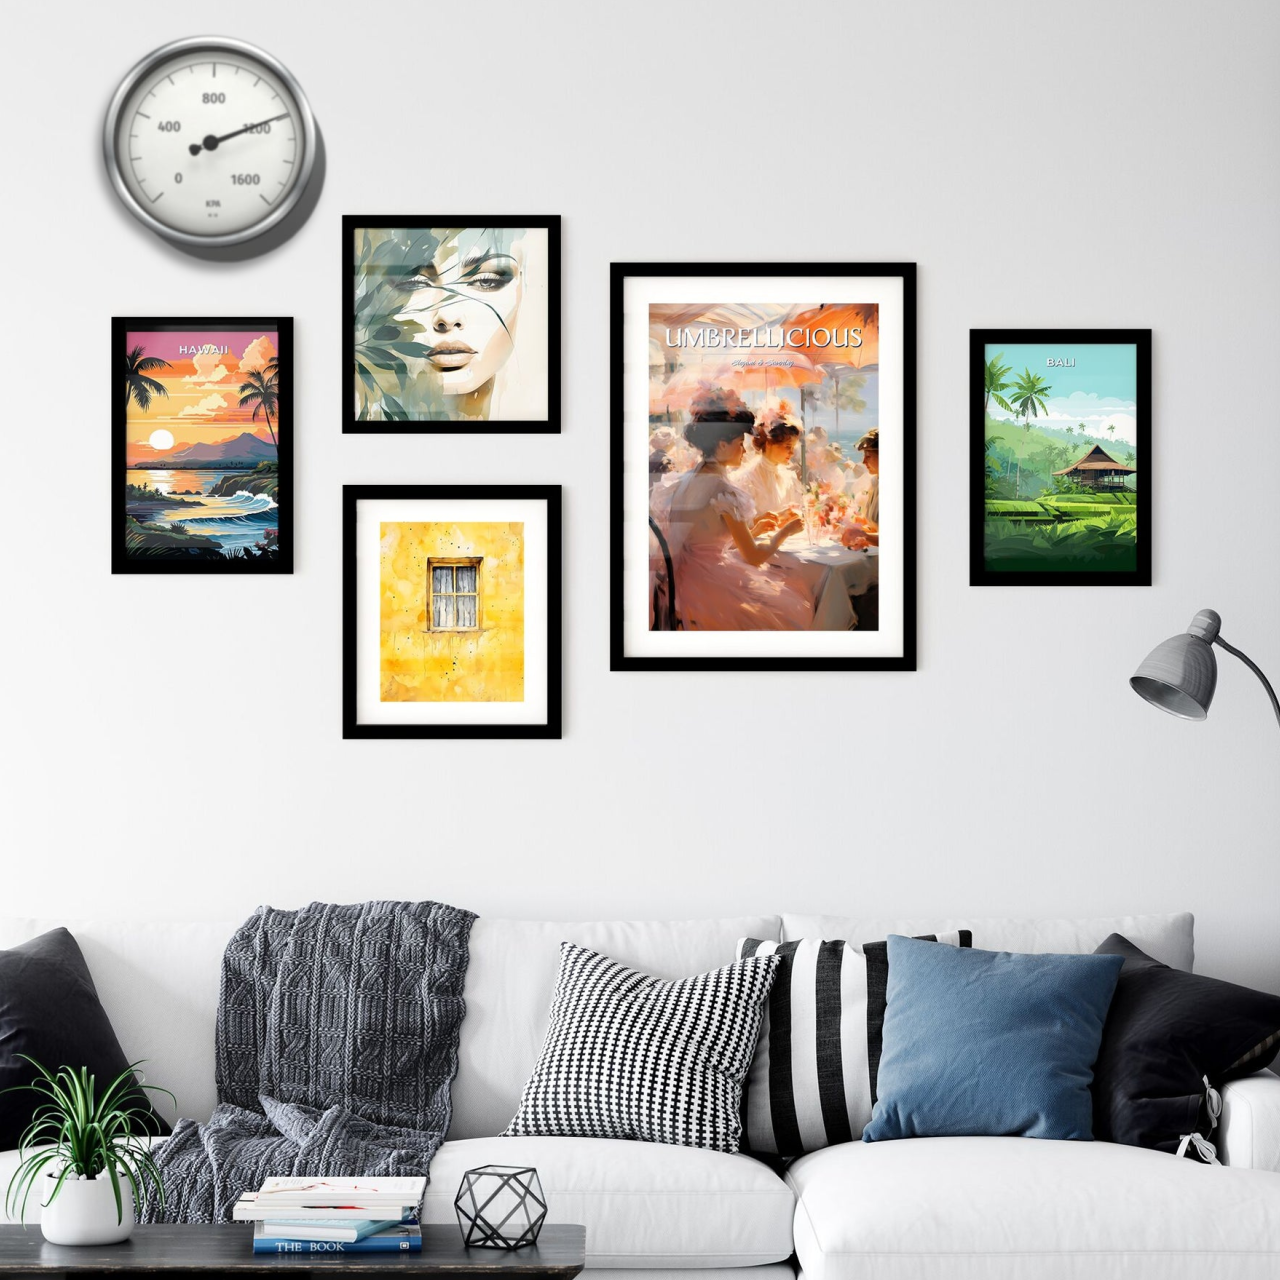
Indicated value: 1200 kPa
